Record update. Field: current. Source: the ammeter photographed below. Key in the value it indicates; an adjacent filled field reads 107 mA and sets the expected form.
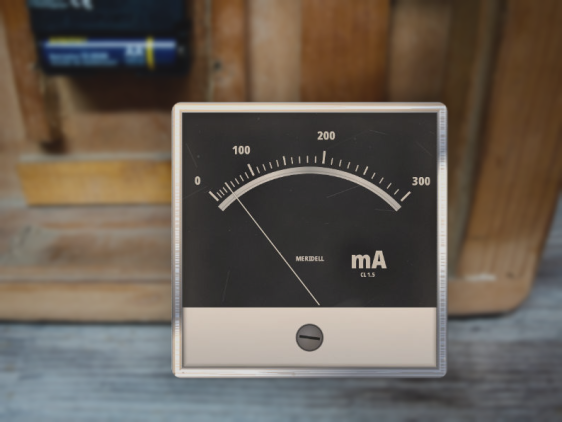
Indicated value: 50 mA
